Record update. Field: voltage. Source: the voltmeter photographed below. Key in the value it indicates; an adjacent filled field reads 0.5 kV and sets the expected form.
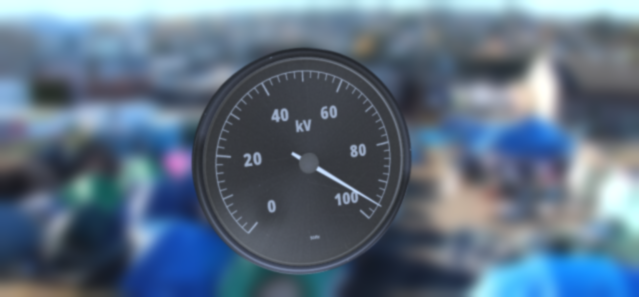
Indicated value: 96 kV
